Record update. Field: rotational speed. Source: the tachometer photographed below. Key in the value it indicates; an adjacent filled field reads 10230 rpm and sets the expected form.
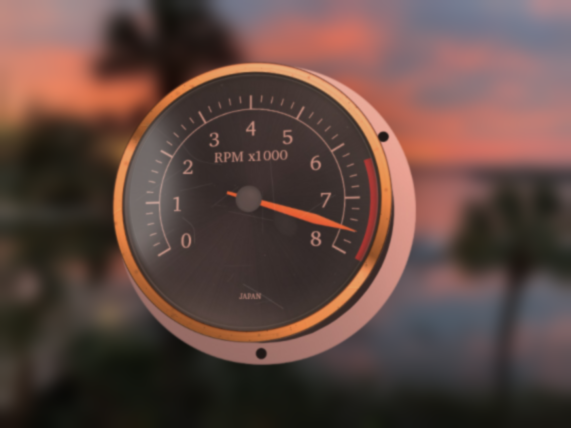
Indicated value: 7600 rpm
